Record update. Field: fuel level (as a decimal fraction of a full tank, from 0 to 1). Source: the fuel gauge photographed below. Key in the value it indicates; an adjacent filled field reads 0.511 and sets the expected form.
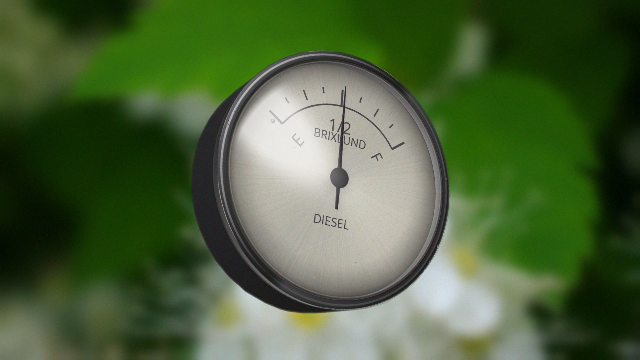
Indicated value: 0.5
